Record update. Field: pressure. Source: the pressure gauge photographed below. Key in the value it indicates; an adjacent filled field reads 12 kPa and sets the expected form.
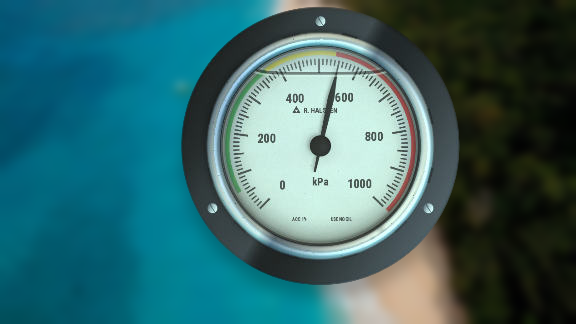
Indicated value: 550 kPa
